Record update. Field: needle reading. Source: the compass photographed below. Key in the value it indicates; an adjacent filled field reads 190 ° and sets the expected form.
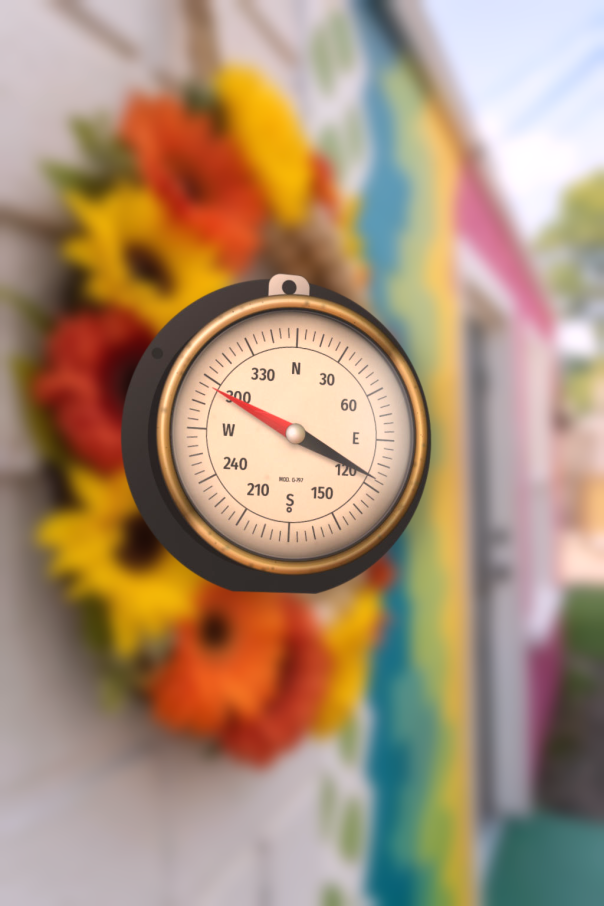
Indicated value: 295 °
